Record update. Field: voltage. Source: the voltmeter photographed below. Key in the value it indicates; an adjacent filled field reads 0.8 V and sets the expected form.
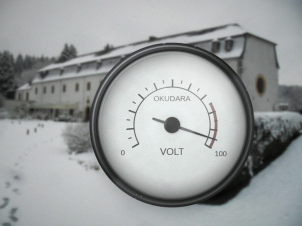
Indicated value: 95 V
